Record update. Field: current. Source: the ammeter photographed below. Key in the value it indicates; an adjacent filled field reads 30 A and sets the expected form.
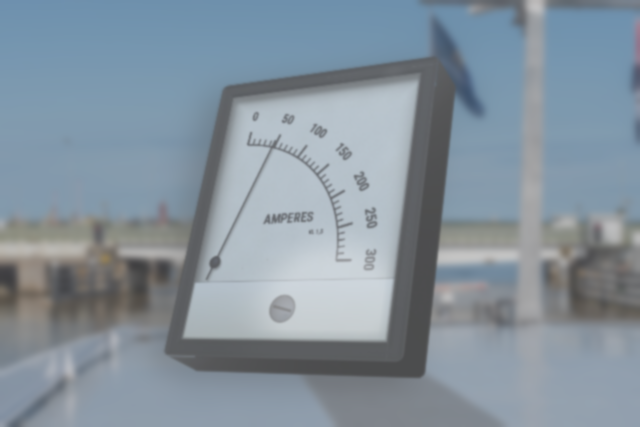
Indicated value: 50 A
